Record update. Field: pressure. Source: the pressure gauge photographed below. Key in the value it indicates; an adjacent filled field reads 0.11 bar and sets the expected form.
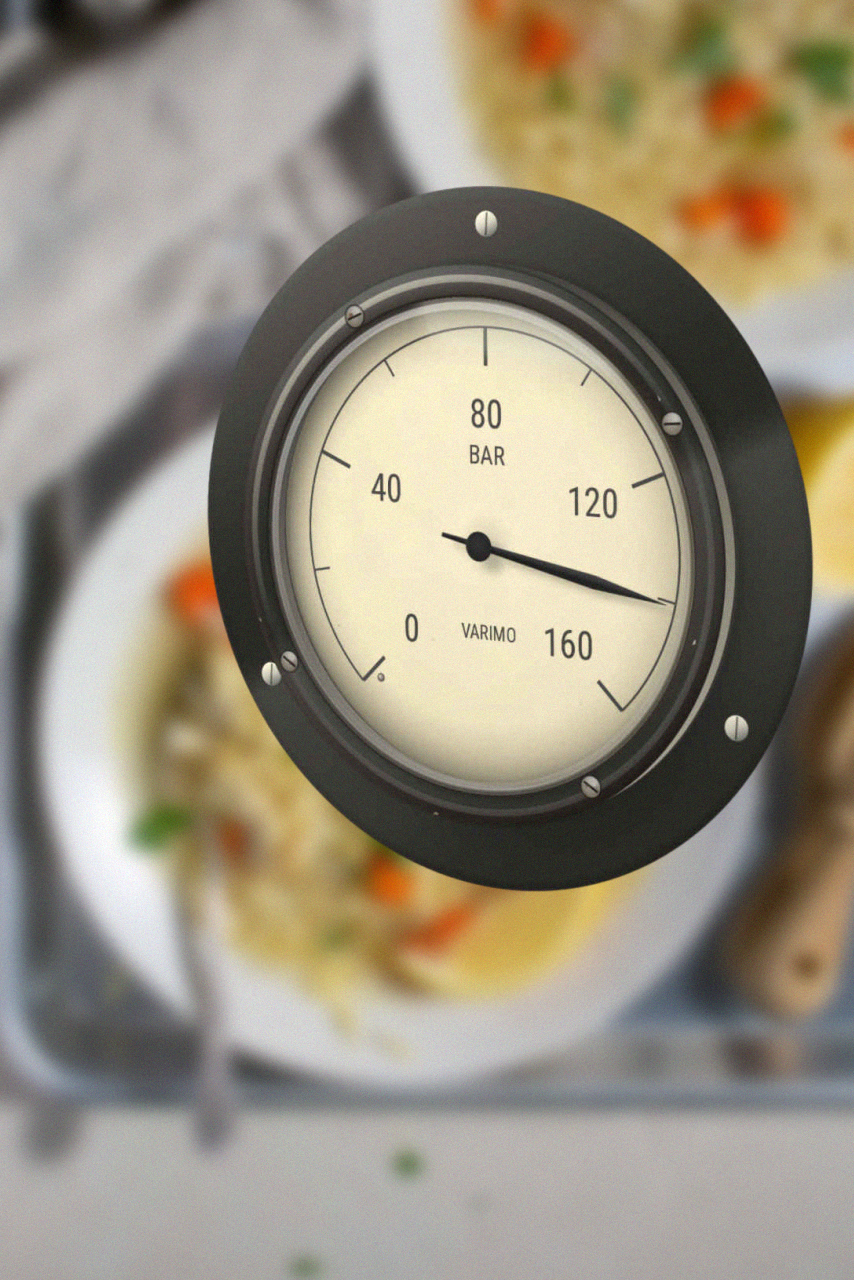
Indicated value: 140 bar
